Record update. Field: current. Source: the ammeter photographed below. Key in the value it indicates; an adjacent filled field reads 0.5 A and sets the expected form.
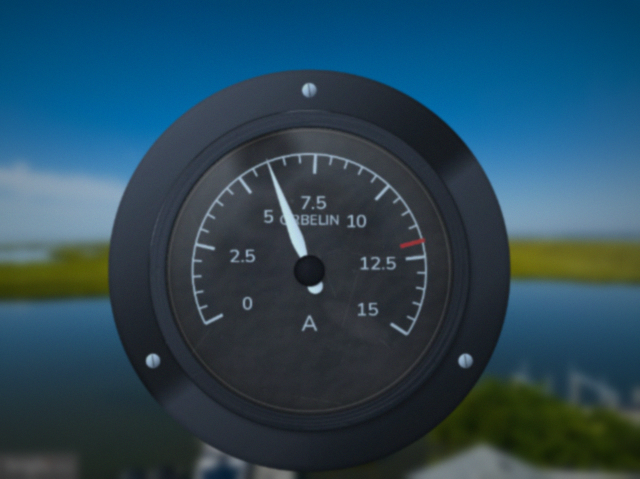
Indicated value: 6 A
